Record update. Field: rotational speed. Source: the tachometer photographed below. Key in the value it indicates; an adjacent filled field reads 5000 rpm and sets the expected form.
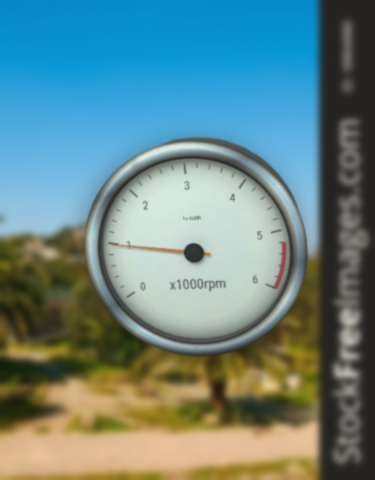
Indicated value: 1000 rpm
